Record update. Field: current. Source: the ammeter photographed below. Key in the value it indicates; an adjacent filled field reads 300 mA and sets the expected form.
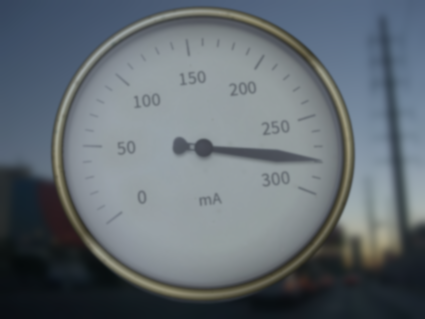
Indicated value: 280 mA
